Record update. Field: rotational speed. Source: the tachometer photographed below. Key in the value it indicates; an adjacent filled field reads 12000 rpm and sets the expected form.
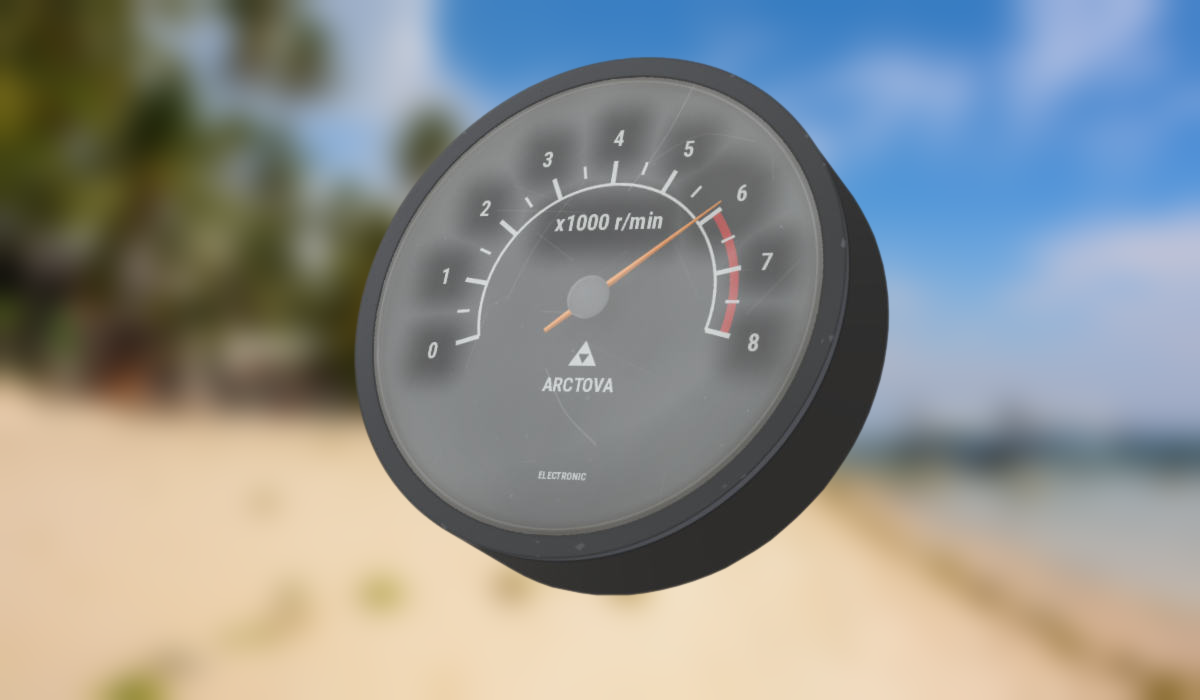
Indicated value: 6000 rpm
